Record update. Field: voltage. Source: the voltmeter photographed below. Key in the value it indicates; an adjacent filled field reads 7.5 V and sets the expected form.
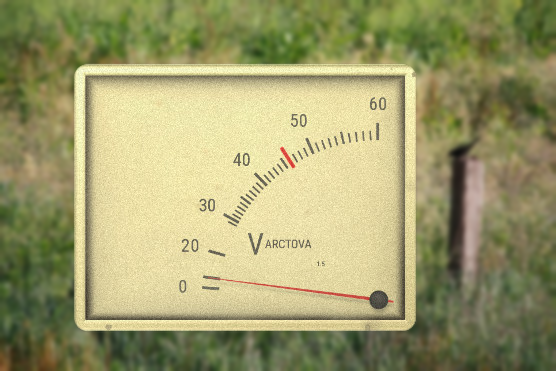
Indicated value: 10 V
